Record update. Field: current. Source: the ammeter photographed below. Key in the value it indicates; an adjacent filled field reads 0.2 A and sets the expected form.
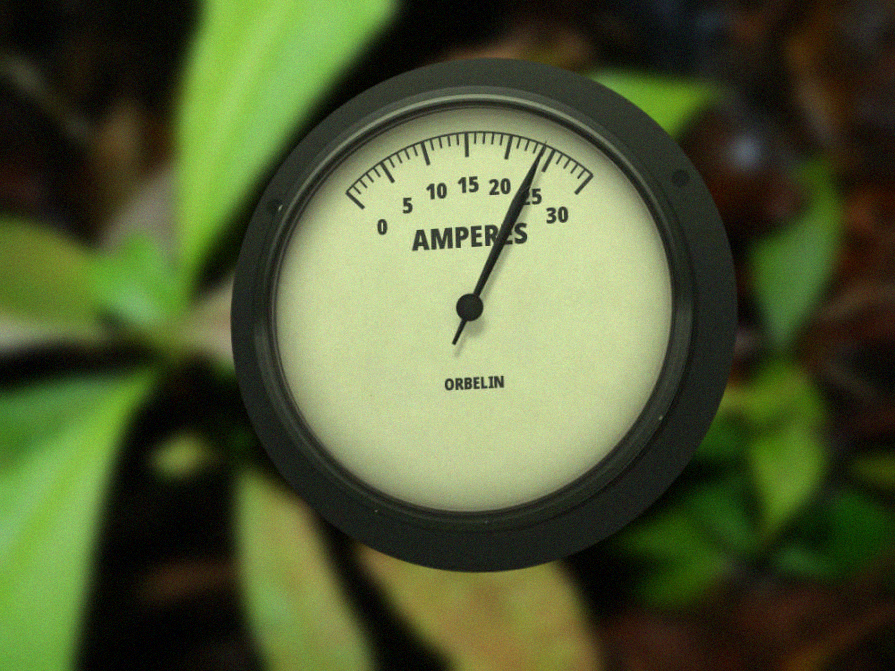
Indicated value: 24 A
